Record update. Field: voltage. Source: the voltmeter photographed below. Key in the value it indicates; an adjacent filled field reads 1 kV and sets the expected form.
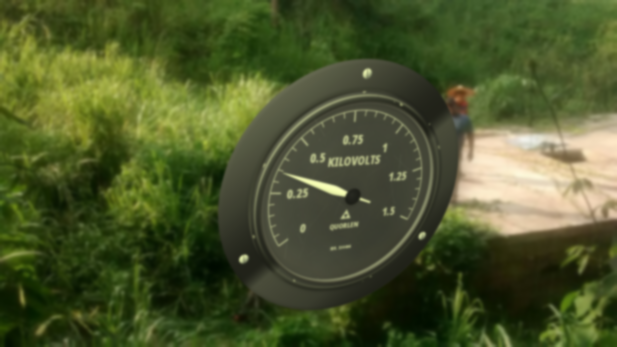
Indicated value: 0.35 kV
